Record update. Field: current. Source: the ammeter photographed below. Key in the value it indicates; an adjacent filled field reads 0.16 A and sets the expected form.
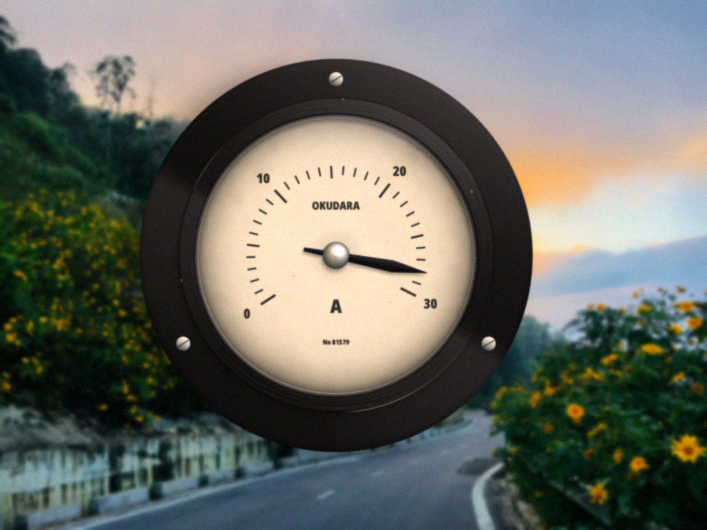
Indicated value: 28 A
